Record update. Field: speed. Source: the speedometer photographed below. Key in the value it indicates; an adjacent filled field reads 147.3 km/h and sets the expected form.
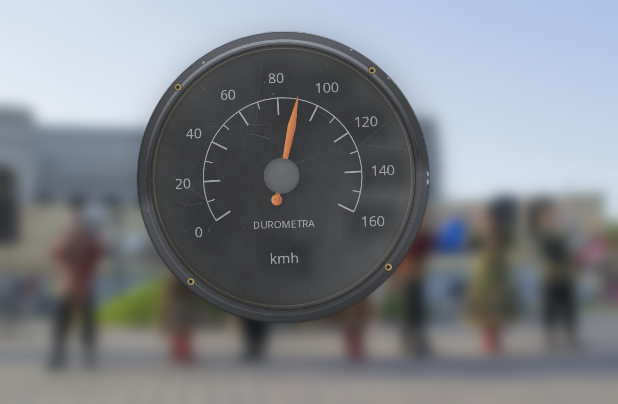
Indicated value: 90 km/h
